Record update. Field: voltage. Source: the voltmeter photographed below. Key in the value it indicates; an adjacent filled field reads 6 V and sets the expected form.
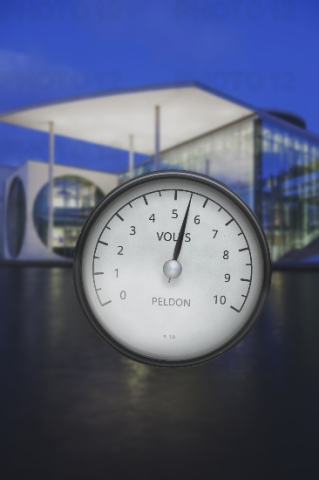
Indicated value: 5.5 V
